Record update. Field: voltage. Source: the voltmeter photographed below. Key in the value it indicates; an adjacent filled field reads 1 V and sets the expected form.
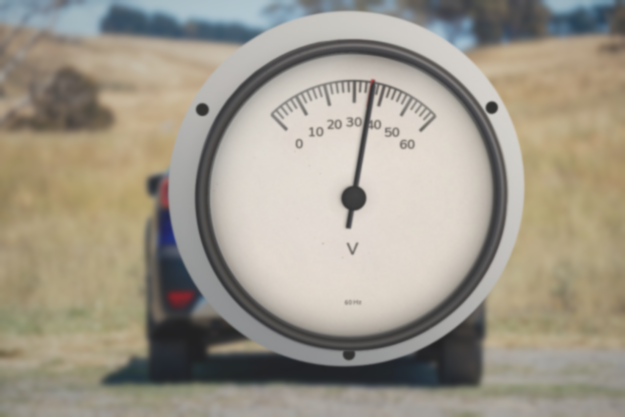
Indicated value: 36 V
